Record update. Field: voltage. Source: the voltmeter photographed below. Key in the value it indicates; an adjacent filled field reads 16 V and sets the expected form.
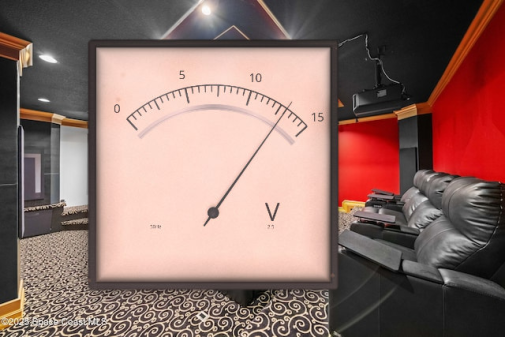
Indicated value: 13 V
